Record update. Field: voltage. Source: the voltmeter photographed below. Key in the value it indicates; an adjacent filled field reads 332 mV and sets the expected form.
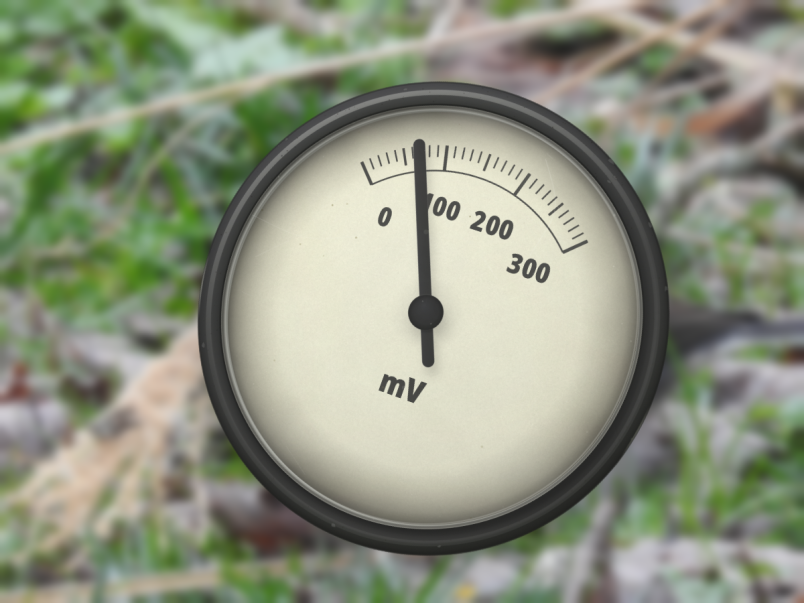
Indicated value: 70 mV
